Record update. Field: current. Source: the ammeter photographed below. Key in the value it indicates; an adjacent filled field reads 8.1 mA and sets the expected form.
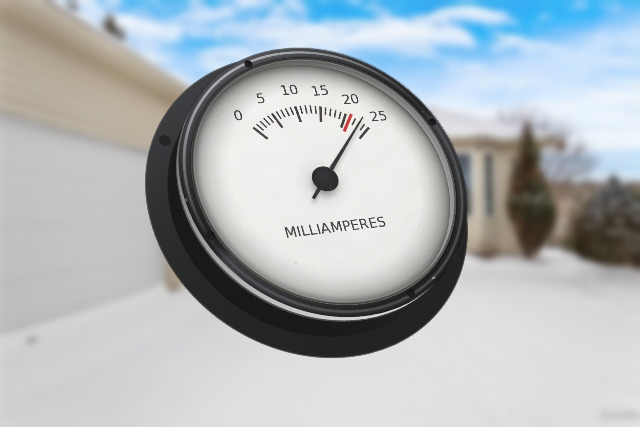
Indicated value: 23 mA
